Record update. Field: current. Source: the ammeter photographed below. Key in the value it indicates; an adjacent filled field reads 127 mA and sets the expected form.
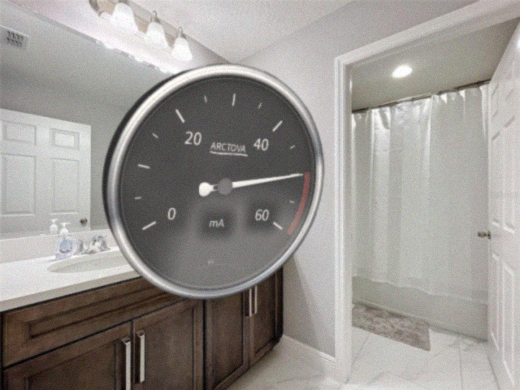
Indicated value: 50 mA
